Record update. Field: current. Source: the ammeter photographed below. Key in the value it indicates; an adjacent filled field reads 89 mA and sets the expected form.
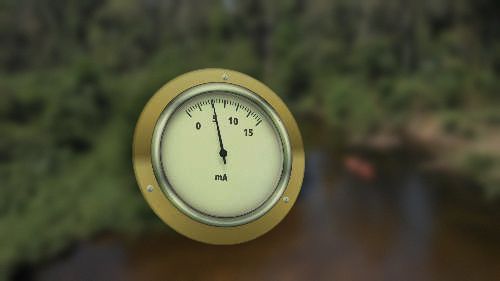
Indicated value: 5 mA
